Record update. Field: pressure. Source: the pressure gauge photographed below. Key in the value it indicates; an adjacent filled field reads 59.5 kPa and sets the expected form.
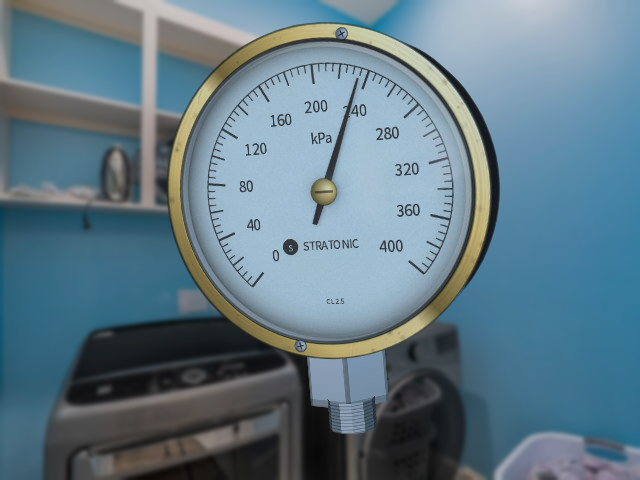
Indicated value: 235 kPa
